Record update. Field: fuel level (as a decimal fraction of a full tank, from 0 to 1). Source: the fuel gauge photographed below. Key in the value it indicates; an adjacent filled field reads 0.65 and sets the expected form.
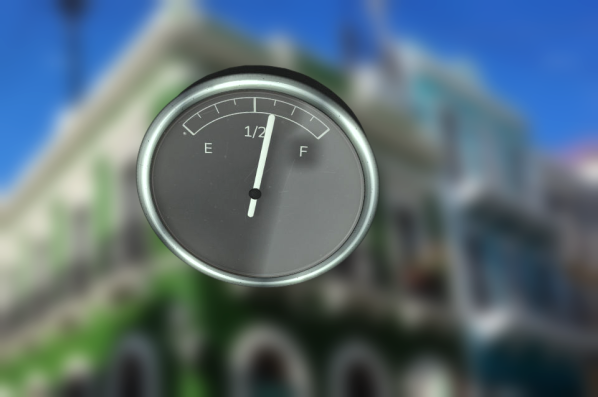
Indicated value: 0.625
